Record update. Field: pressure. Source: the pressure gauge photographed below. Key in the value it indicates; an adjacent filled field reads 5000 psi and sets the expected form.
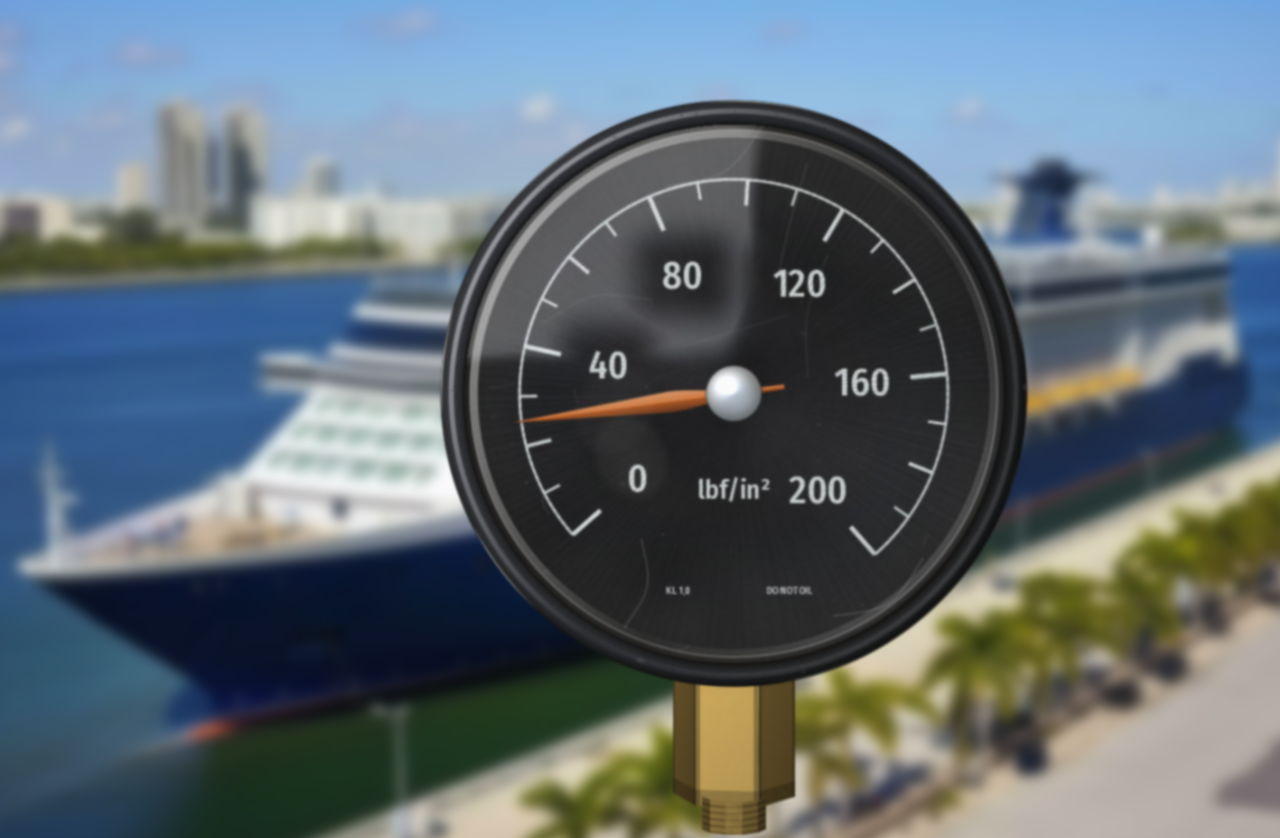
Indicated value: 25 psi
